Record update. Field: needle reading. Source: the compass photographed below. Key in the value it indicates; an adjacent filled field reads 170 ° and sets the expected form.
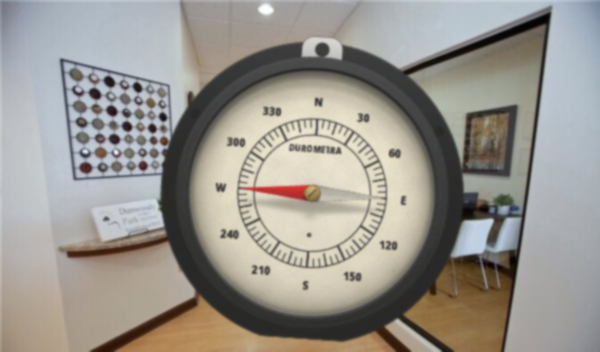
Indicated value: 270 °
